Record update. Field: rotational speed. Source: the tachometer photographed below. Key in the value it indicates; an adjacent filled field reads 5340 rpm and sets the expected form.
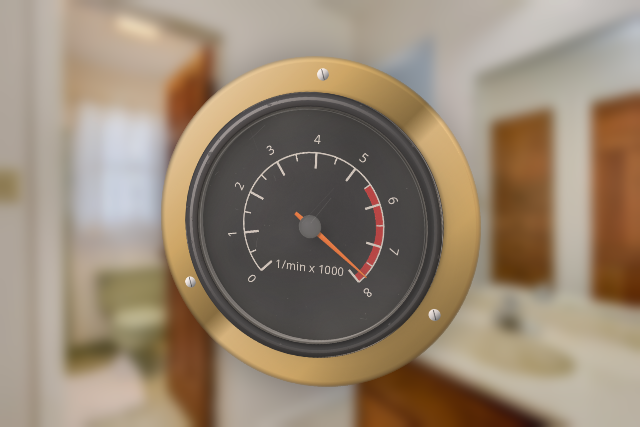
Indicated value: 7750 rpm
